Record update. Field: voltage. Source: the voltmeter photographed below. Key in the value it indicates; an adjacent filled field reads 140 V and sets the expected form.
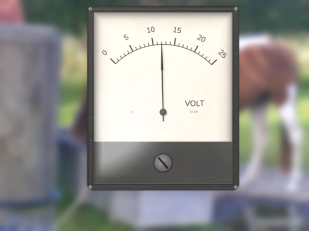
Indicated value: 12 V
